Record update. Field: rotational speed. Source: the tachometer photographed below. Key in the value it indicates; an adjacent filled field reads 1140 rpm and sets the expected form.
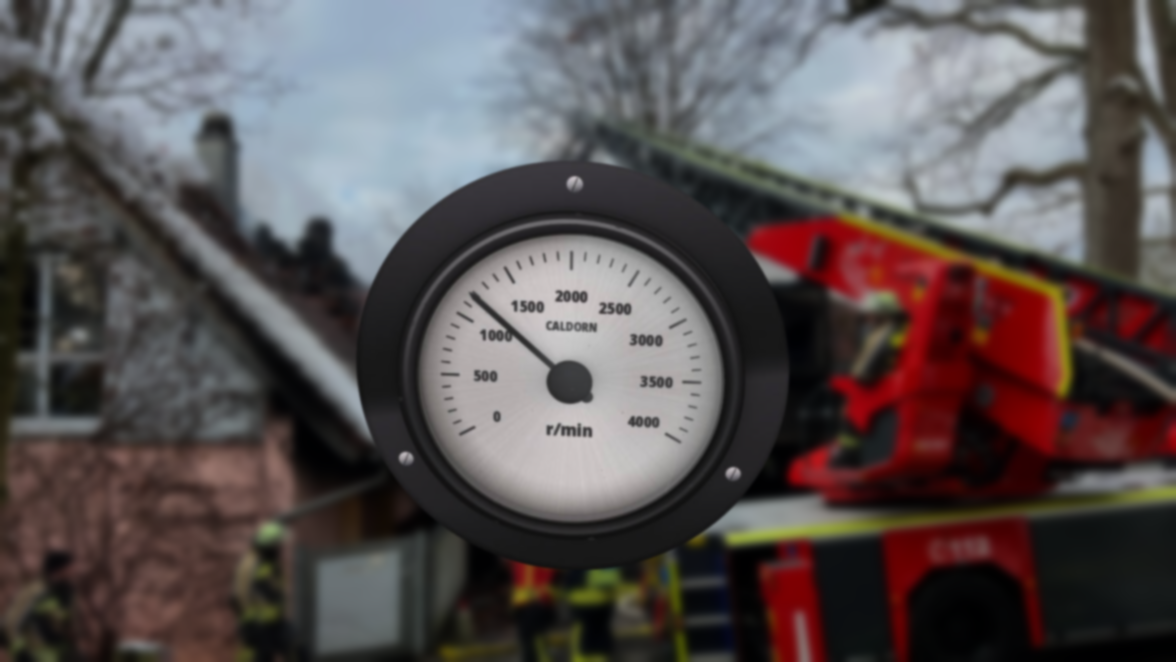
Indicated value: 1200 rpm
